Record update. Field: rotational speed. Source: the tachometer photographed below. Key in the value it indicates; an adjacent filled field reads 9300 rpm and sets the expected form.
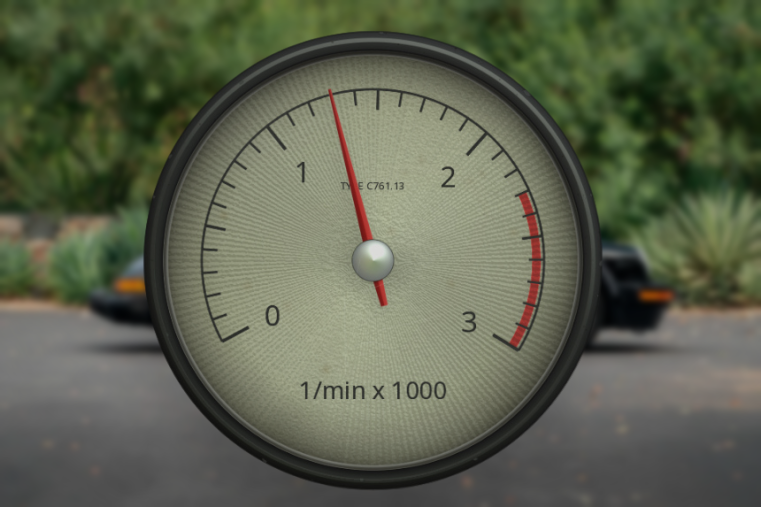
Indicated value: 1300 rpm
